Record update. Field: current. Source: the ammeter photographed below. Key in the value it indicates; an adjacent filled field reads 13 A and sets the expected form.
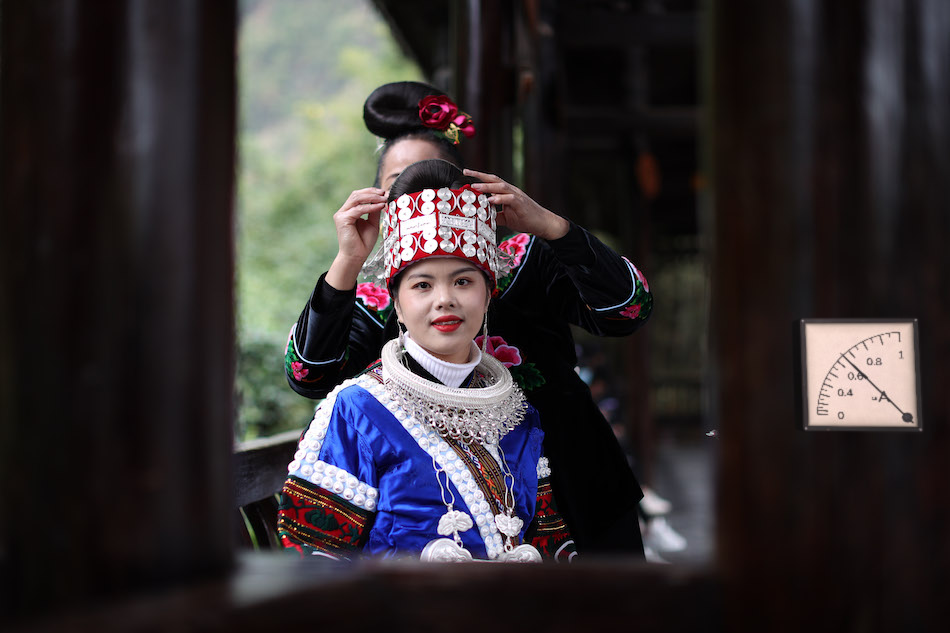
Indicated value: 0.65 A
